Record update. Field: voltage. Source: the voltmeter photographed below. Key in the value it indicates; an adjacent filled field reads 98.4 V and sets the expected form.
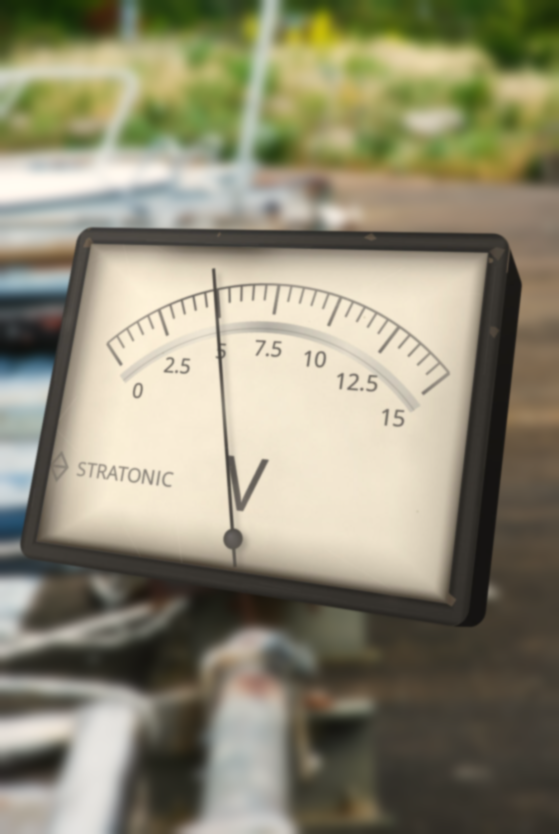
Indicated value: 5 V
